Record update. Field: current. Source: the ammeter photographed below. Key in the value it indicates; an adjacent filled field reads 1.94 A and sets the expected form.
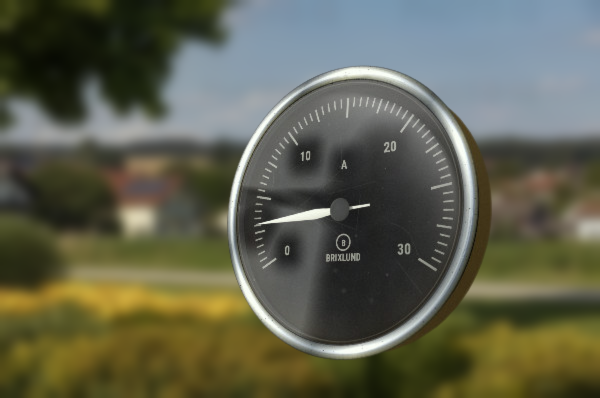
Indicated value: 3 A
